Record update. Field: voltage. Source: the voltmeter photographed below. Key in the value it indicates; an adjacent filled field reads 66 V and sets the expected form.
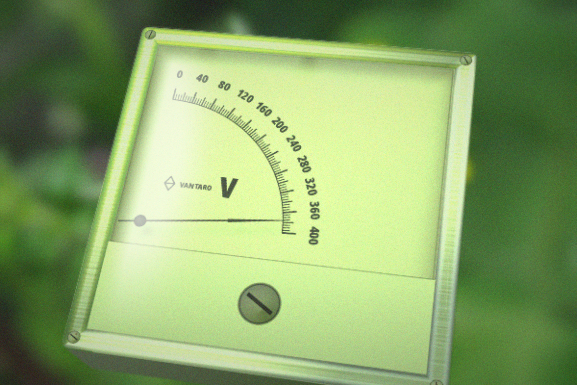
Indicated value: 380 V
